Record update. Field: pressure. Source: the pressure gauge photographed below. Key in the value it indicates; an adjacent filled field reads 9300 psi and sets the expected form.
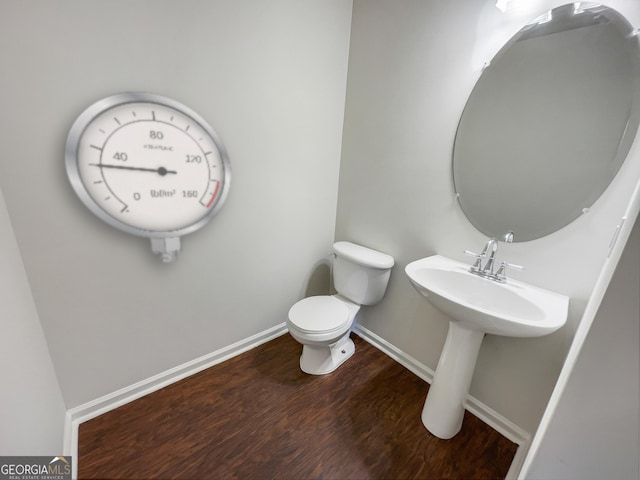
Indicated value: 30 psi
